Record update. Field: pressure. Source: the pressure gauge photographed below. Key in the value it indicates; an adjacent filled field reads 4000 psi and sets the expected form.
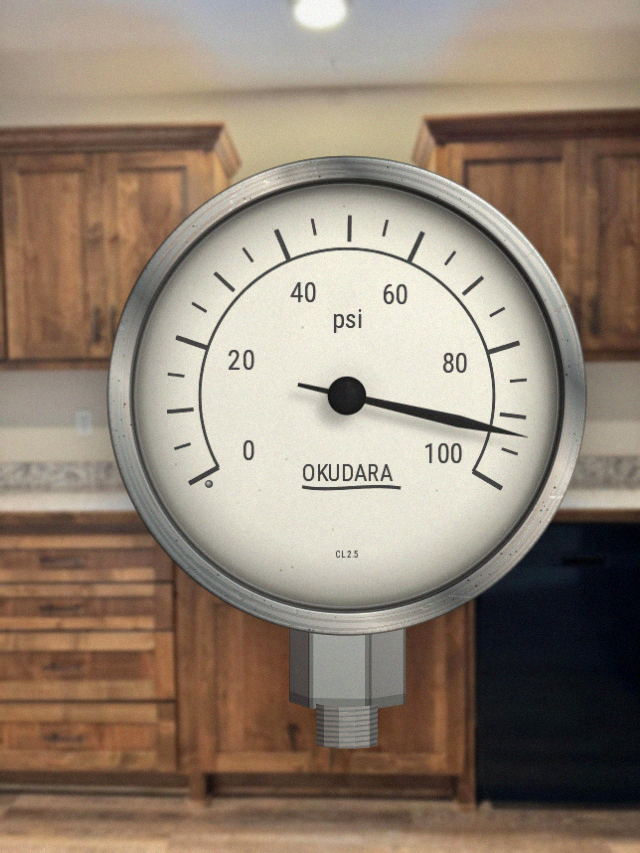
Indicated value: 92.5 psi
